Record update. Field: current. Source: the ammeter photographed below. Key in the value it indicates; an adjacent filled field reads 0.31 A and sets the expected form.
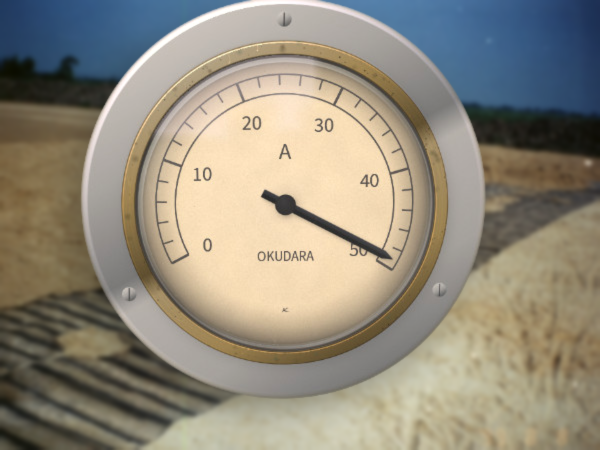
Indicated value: 49 A
